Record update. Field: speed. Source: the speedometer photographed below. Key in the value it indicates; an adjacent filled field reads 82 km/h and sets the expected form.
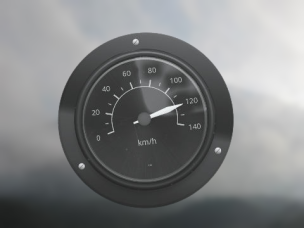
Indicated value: 120 km/h
